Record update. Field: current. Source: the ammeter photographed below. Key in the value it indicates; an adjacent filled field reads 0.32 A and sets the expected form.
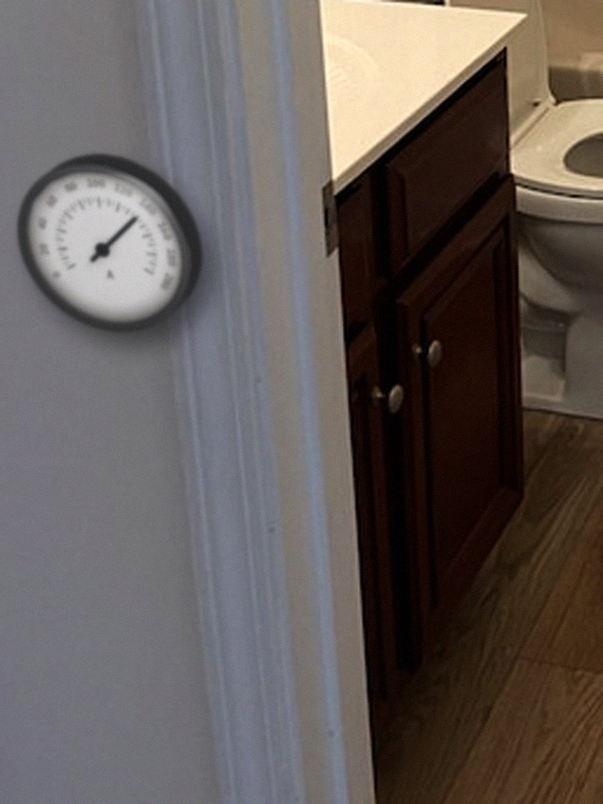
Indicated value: 140 A
